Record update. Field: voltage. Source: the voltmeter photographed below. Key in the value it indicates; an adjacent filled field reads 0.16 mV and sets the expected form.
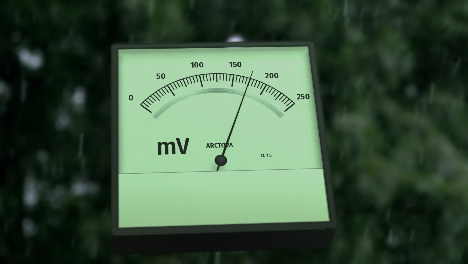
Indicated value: 175 mV
